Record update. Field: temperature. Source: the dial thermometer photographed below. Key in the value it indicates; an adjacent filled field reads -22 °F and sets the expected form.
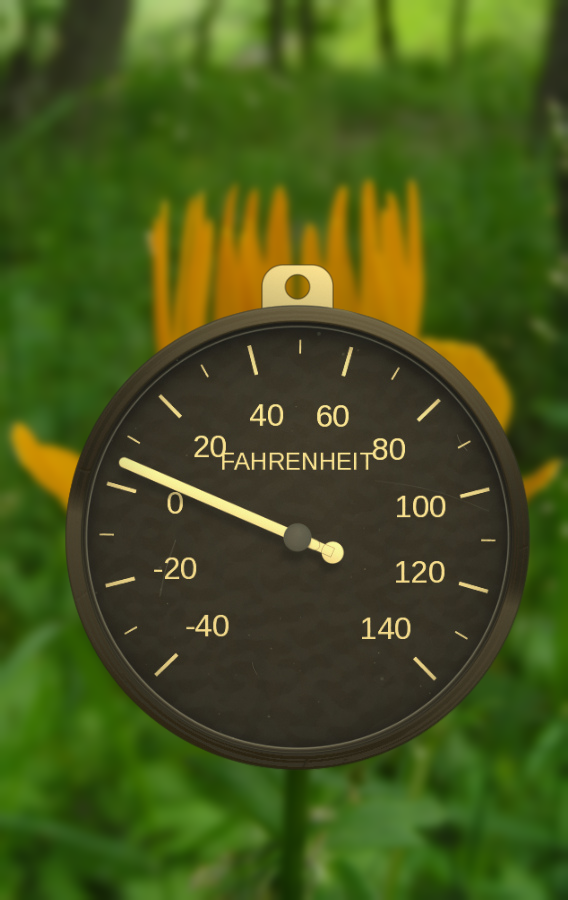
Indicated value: 5 °F
